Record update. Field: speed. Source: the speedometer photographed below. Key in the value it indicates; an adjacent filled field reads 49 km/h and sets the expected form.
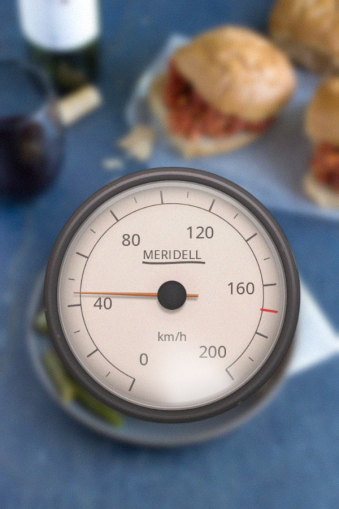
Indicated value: 45 km/h
